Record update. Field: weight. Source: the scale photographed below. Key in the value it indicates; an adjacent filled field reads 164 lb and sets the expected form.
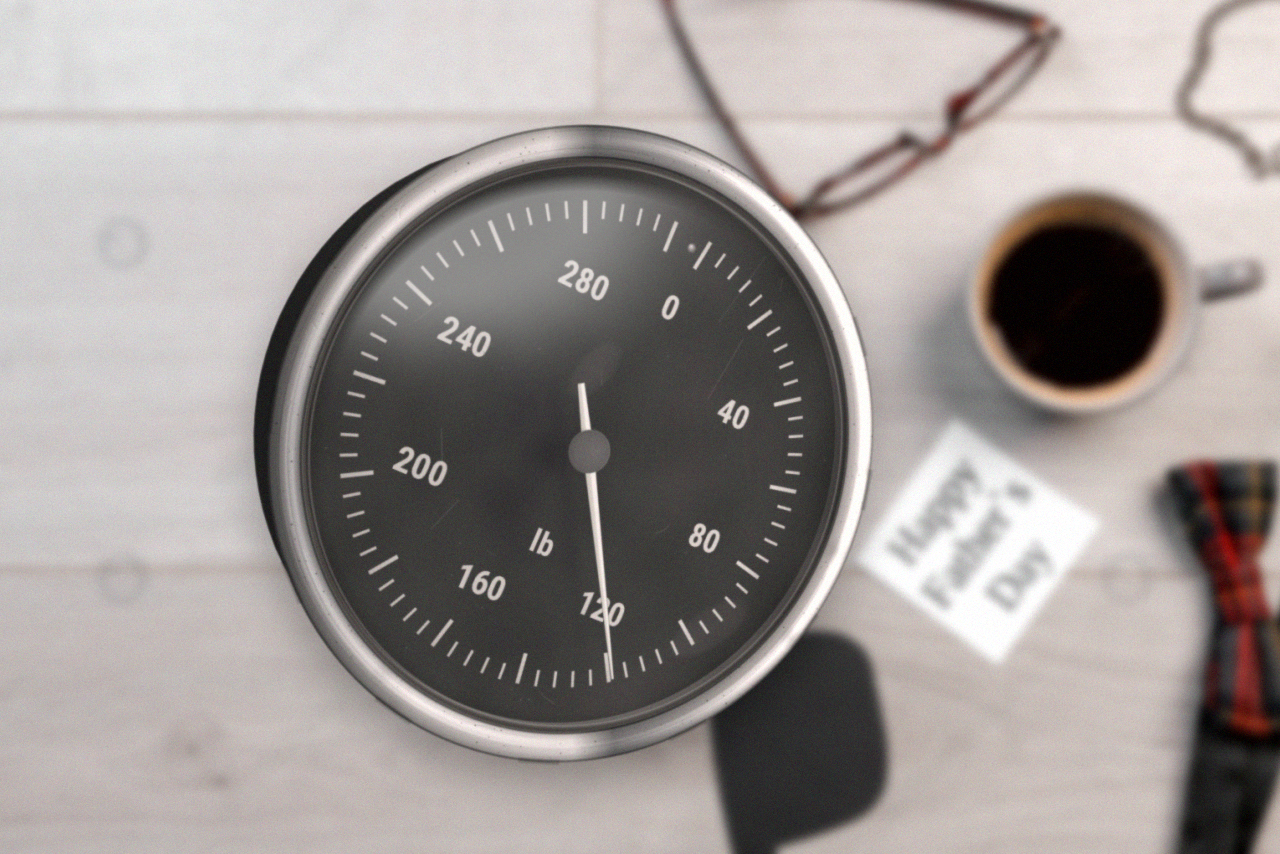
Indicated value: 120 lb
